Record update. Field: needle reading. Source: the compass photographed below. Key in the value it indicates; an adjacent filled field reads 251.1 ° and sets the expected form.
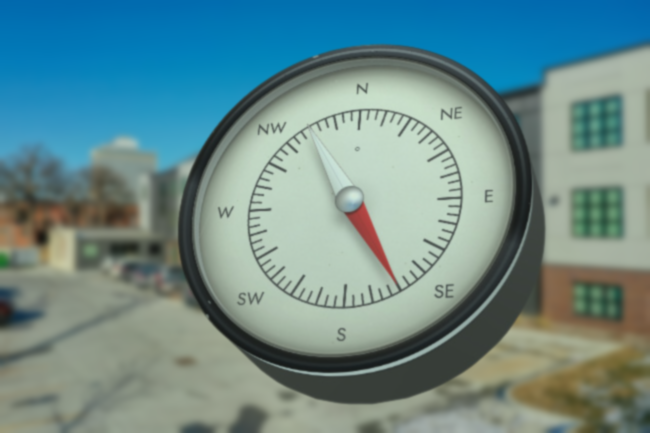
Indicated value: 150 °
